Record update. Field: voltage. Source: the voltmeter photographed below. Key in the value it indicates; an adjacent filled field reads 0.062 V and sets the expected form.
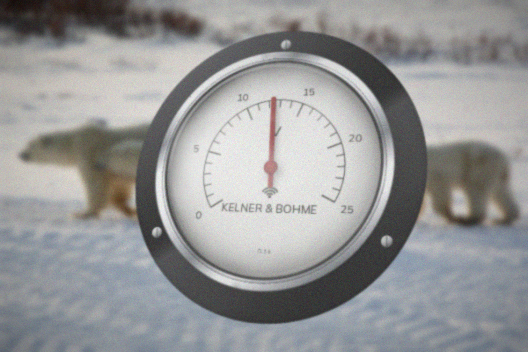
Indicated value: 12.5 V
